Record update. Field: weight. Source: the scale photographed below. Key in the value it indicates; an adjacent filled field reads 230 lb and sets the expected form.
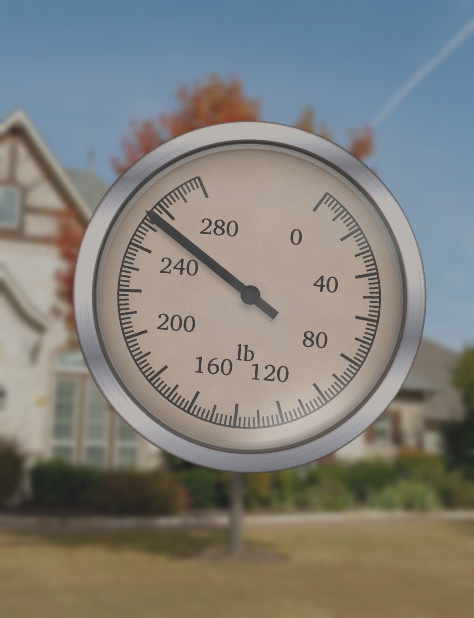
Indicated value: 254 lb
